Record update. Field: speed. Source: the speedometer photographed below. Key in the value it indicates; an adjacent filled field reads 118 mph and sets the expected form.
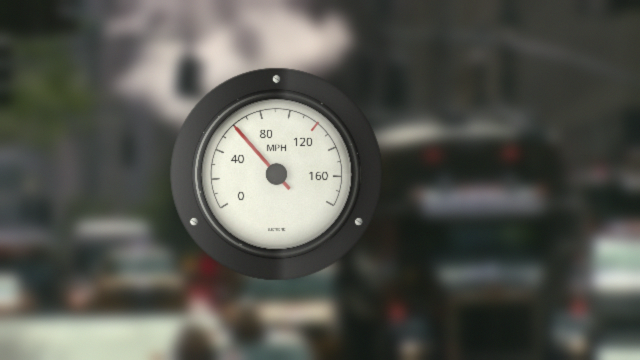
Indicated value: 60 mph
